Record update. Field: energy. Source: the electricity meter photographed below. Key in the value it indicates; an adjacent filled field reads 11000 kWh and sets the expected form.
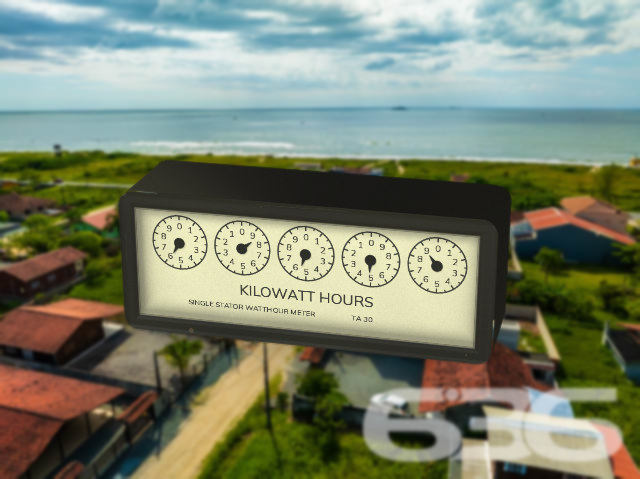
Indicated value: 58549 kWh
